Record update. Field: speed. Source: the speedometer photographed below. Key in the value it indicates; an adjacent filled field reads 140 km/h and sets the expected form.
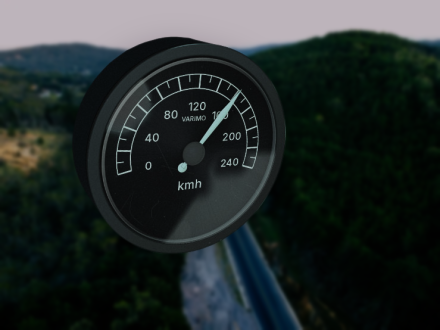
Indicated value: 160 km/h
